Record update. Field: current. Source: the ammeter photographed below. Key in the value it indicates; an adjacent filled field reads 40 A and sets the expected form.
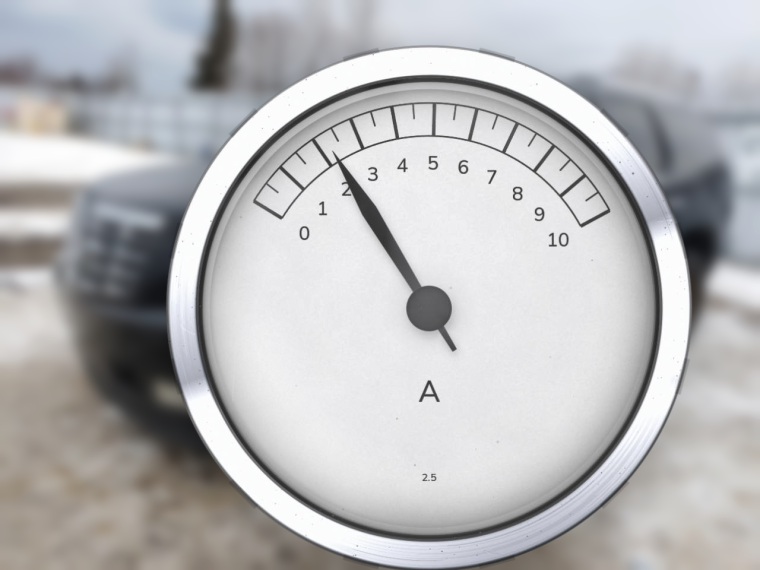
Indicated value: 2.25 A
